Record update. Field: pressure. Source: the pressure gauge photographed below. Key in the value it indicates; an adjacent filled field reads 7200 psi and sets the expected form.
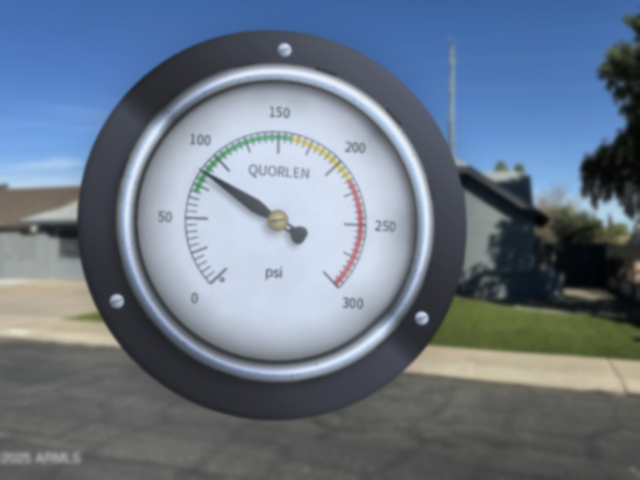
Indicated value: 85 psi
